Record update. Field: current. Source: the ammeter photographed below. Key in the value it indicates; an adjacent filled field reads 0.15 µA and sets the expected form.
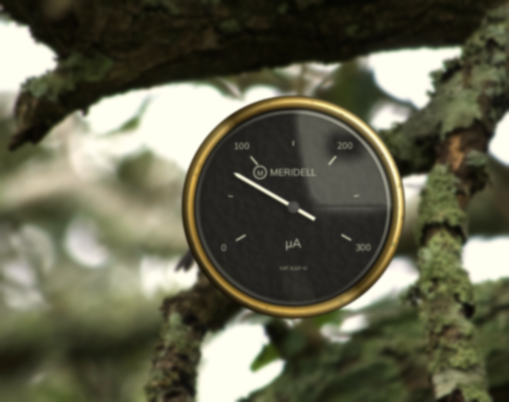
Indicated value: 75 µA
